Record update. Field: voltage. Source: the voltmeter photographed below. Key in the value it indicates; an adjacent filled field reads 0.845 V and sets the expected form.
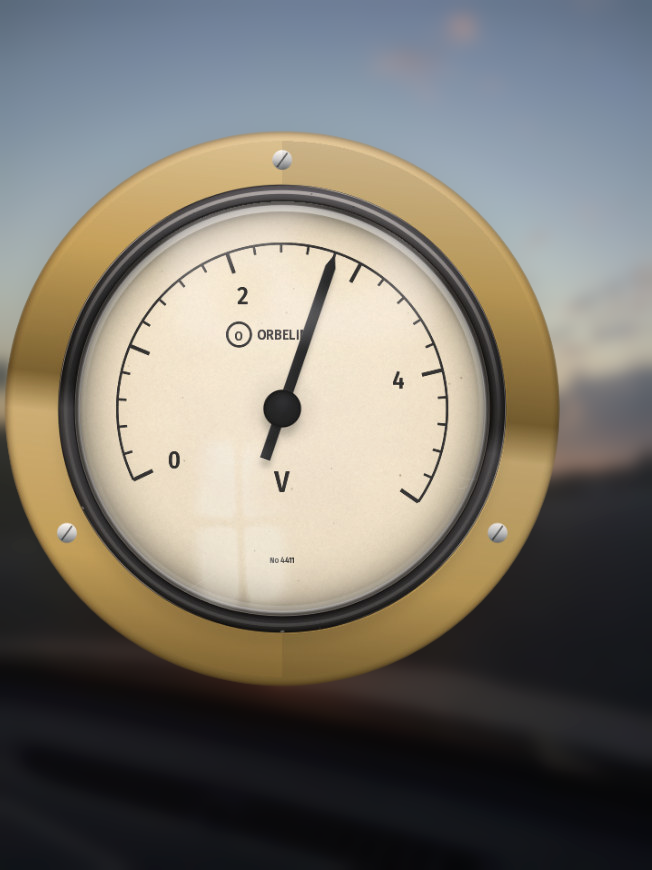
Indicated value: 2.8 V
